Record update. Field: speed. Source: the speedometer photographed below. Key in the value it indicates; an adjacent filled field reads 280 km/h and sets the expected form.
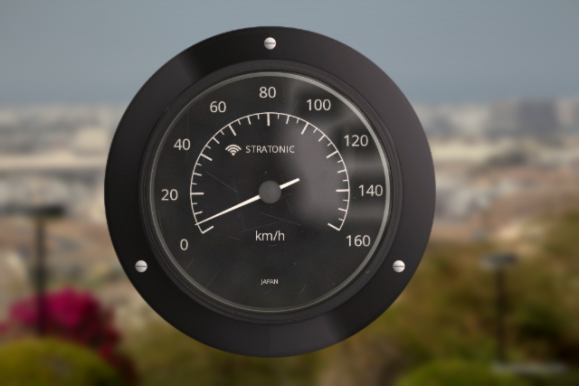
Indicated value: 5 km/h
